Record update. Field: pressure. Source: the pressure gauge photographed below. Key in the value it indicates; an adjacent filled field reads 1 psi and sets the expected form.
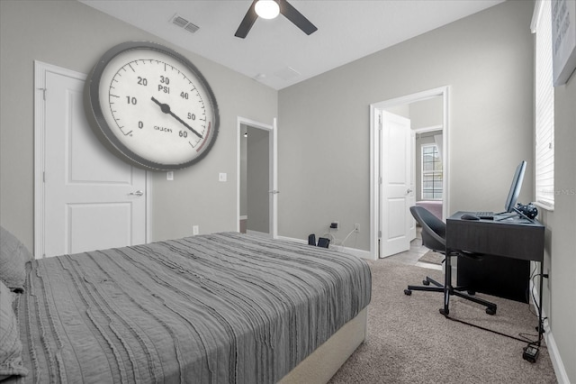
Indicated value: 56 psi
